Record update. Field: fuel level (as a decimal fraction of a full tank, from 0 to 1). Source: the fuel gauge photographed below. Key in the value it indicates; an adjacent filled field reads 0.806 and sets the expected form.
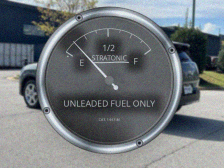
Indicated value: 0.125
